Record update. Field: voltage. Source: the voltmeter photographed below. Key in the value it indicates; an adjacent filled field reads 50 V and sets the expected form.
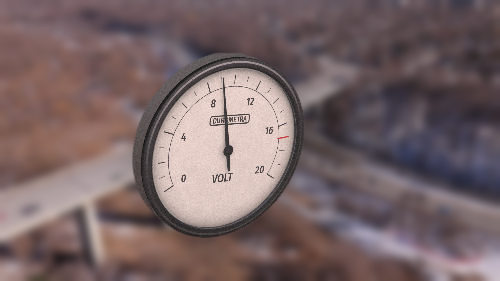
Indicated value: 9 V
